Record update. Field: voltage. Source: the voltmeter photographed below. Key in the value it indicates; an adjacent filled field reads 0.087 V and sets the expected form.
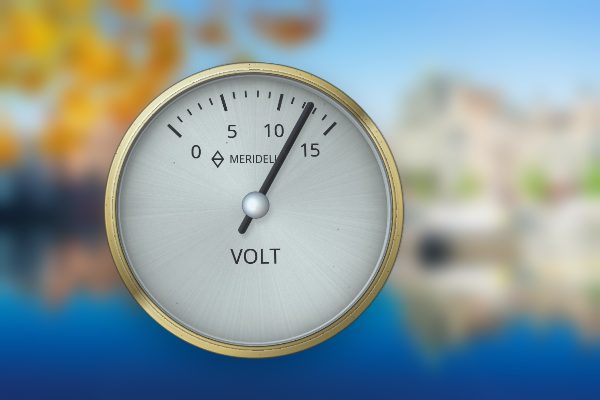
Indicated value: 12.5 V
